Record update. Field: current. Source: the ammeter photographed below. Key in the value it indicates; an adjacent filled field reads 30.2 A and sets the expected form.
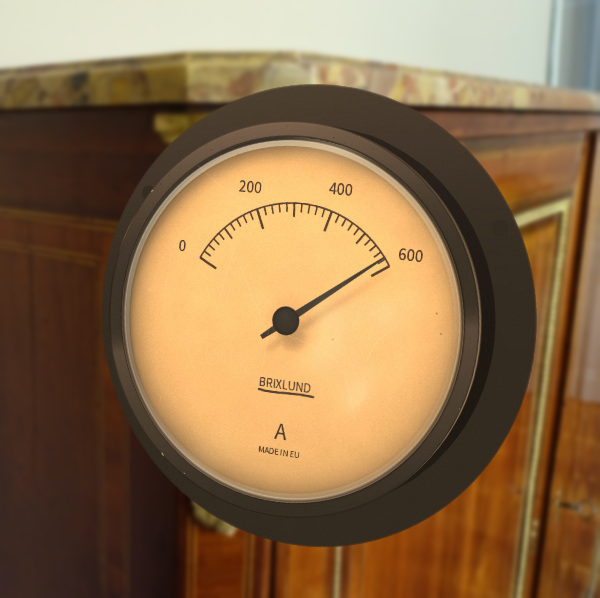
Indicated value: 580 A
